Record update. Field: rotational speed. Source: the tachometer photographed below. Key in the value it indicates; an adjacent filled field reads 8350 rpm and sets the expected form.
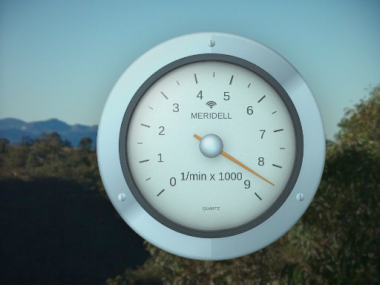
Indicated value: 8500 rpm
